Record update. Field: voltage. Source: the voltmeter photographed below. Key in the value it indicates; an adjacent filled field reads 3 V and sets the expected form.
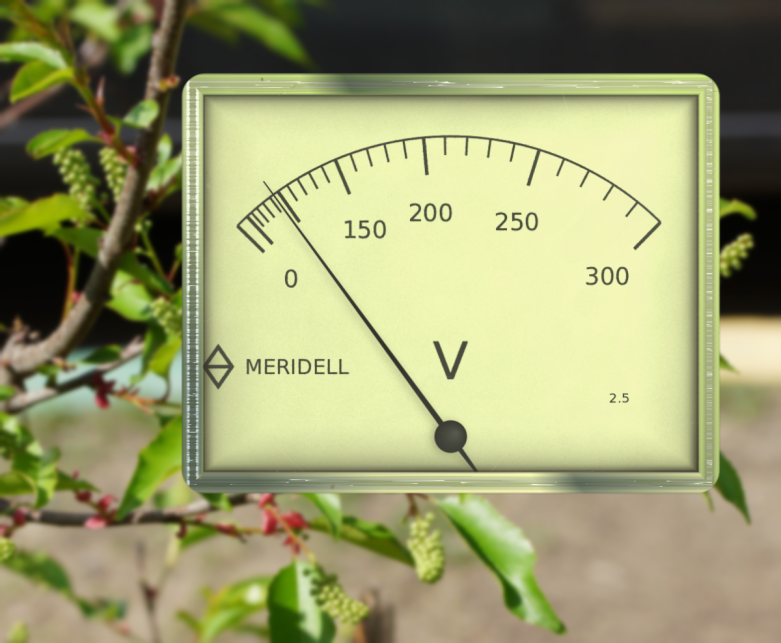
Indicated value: 95 V
